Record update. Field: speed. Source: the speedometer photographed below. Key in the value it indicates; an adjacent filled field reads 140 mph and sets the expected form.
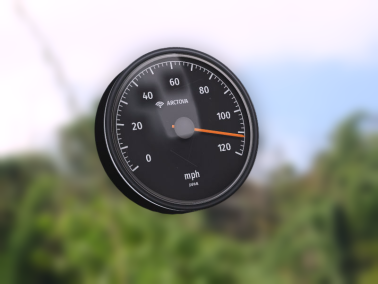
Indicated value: 112 mph
